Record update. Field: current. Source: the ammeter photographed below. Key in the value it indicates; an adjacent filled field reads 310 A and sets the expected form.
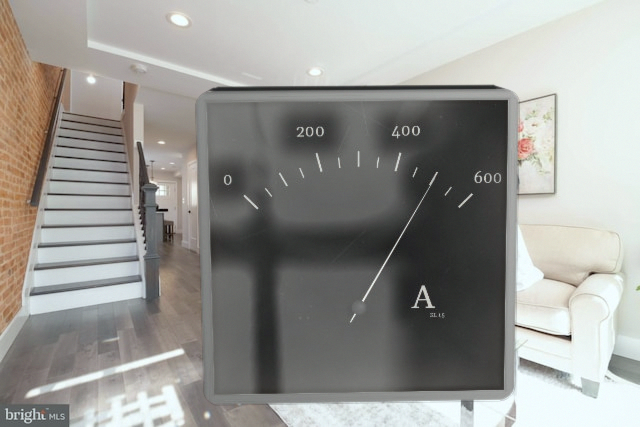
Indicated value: 500 A
